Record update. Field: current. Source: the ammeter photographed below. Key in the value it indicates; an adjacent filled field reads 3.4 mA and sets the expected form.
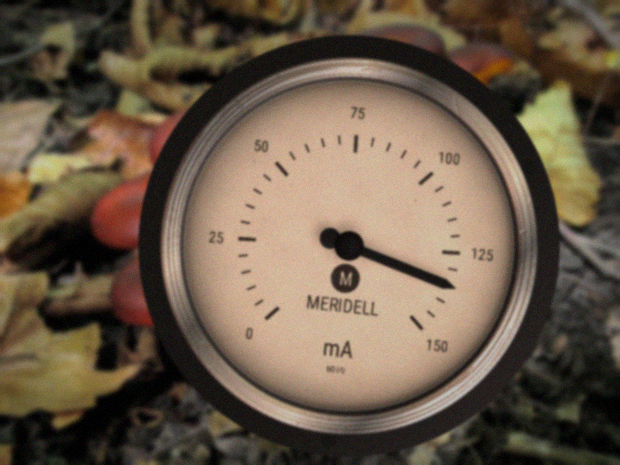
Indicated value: 135 mA
